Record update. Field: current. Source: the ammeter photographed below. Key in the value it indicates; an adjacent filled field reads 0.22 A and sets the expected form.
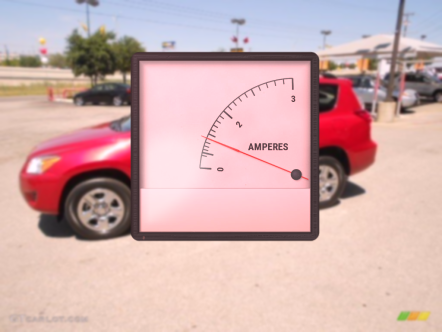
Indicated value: 1.4 A
